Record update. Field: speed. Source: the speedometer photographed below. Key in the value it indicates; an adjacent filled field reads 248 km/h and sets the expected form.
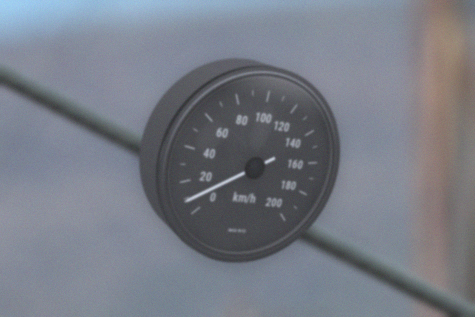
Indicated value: 10 km/h
